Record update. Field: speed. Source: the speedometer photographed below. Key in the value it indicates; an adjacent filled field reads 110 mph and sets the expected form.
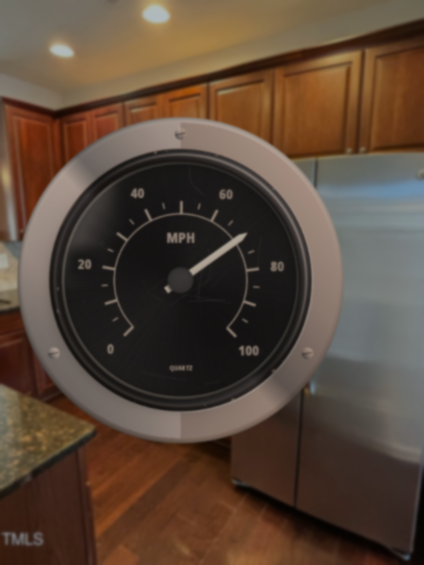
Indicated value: 70 mph
